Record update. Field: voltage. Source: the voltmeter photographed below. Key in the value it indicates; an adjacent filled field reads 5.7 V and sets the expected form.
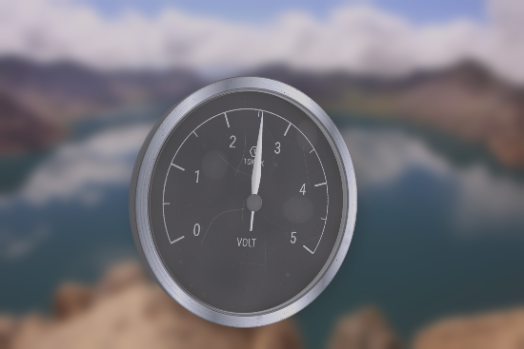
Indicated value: 2.5 V
